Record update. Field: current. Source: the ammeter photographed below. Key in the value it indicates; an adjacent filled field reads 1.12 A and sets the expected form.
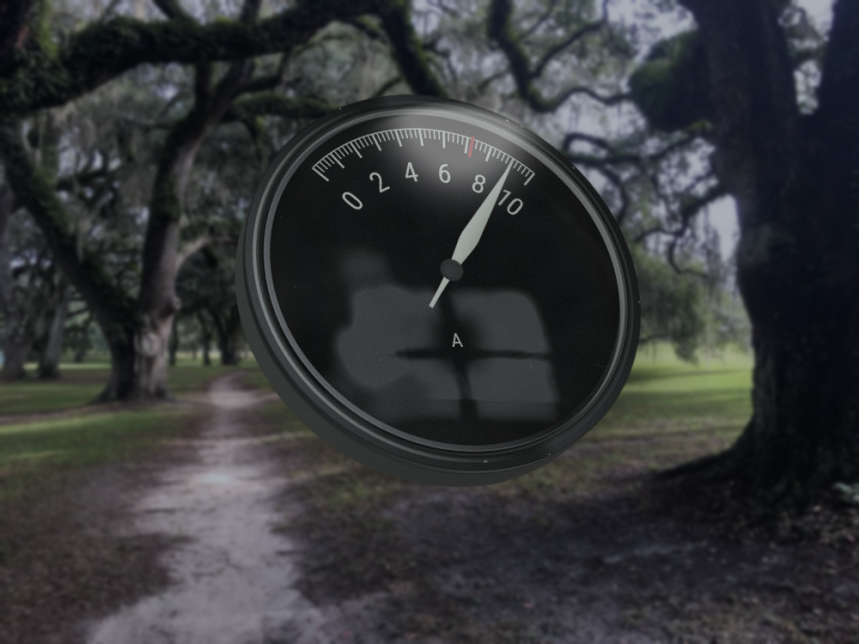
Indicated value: 9 A
